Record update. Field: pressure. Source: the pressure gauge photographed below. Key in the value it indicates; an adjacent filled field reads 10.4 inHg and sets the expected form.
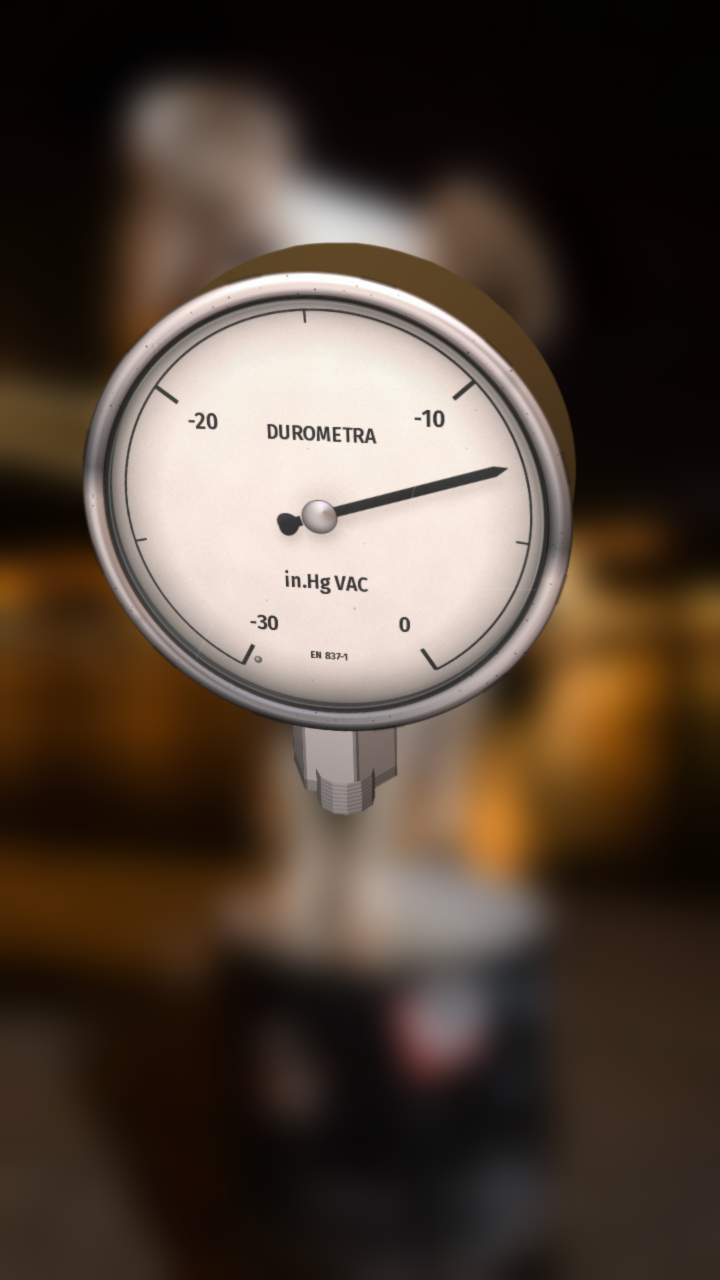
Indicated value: -7.5 inHg
